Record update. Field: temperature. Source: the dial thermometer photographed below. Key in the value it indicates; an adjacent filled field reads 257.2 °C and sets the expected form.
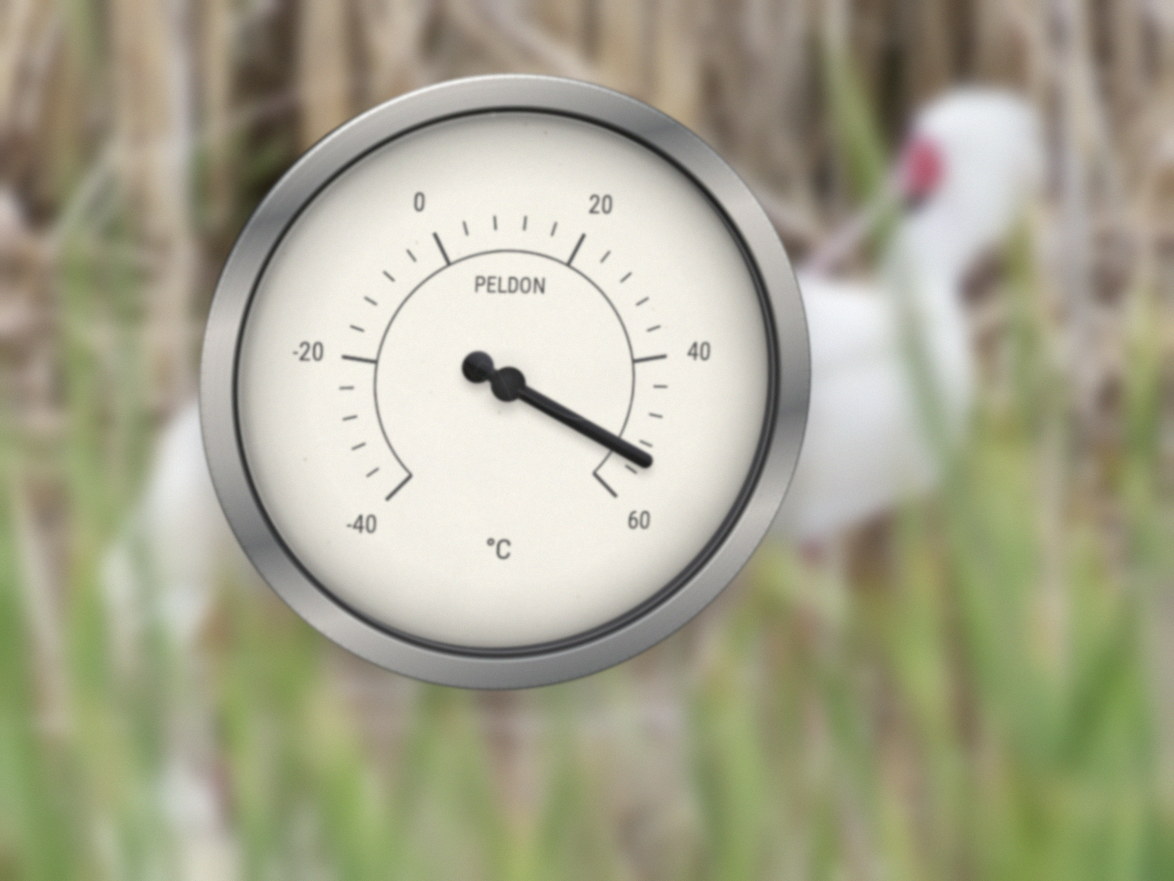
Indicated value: 54 °C
